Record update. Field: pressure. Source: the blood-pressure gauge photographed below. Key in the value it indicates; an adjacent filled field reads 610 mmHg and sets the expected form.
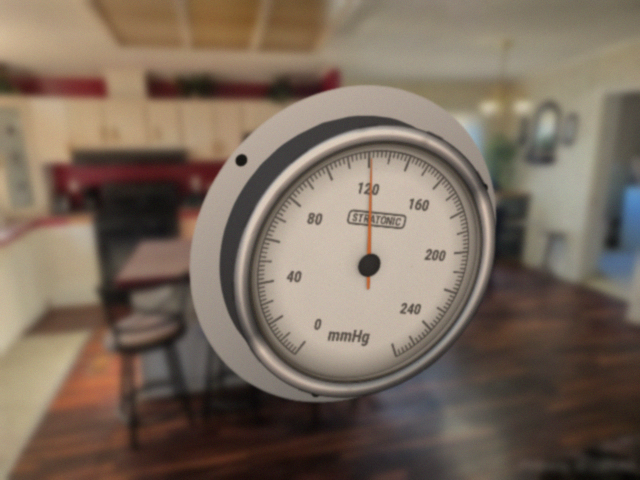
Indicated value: 120 mmHg
